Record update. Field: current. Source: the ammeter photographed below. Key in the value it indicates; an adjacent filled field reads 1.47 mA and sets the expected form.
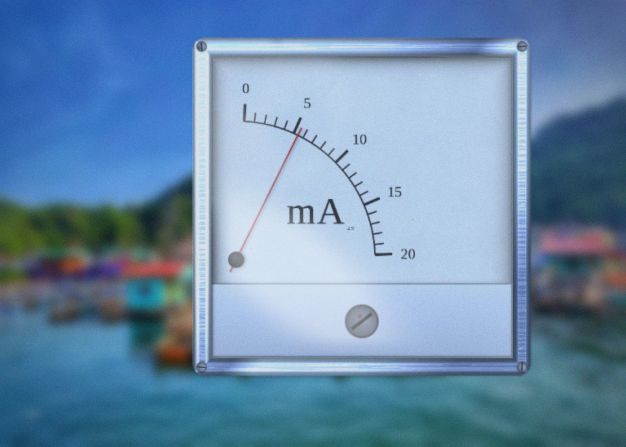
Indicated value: 5.5 mA
